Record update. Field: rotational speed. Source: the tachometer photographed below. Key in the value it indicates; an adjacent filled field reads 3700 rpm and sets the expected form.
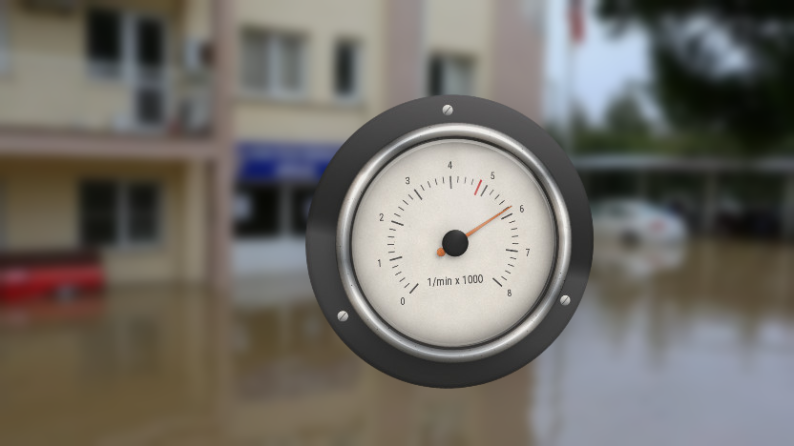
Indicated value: 5800 rpm
